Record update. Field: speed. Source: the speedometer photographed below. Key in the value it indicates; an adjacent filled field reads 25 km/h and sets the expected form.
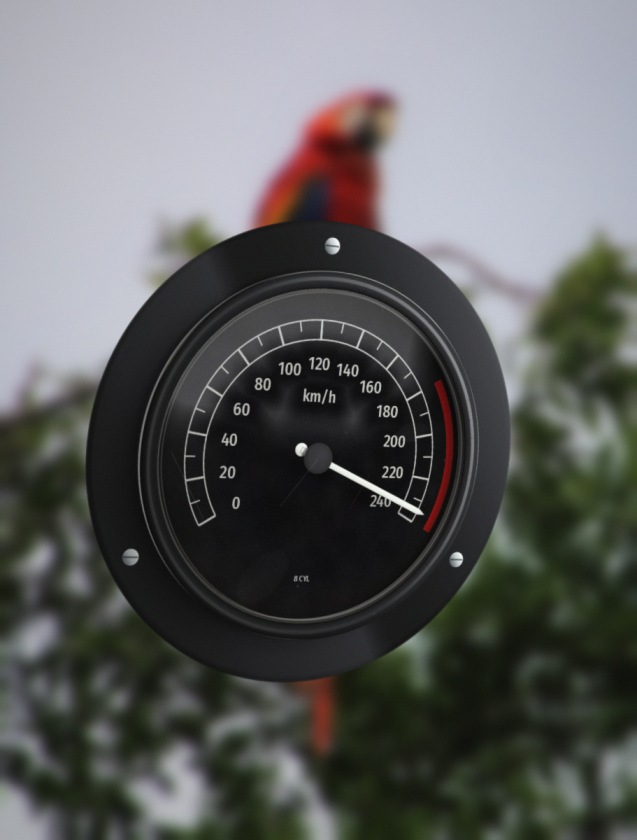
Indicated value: 235 km/h
